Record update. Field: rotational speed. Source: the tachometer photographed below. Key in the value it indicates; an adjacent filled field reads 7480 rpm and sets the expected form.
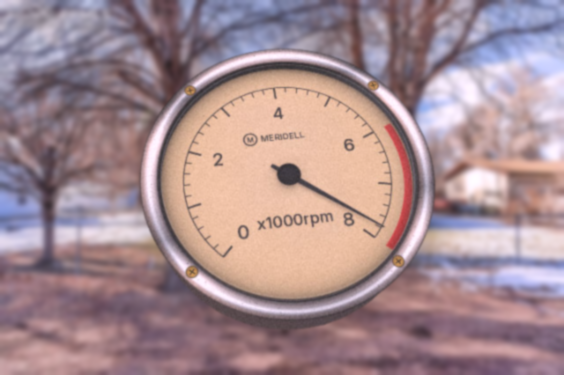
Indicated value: 7800 rpm
